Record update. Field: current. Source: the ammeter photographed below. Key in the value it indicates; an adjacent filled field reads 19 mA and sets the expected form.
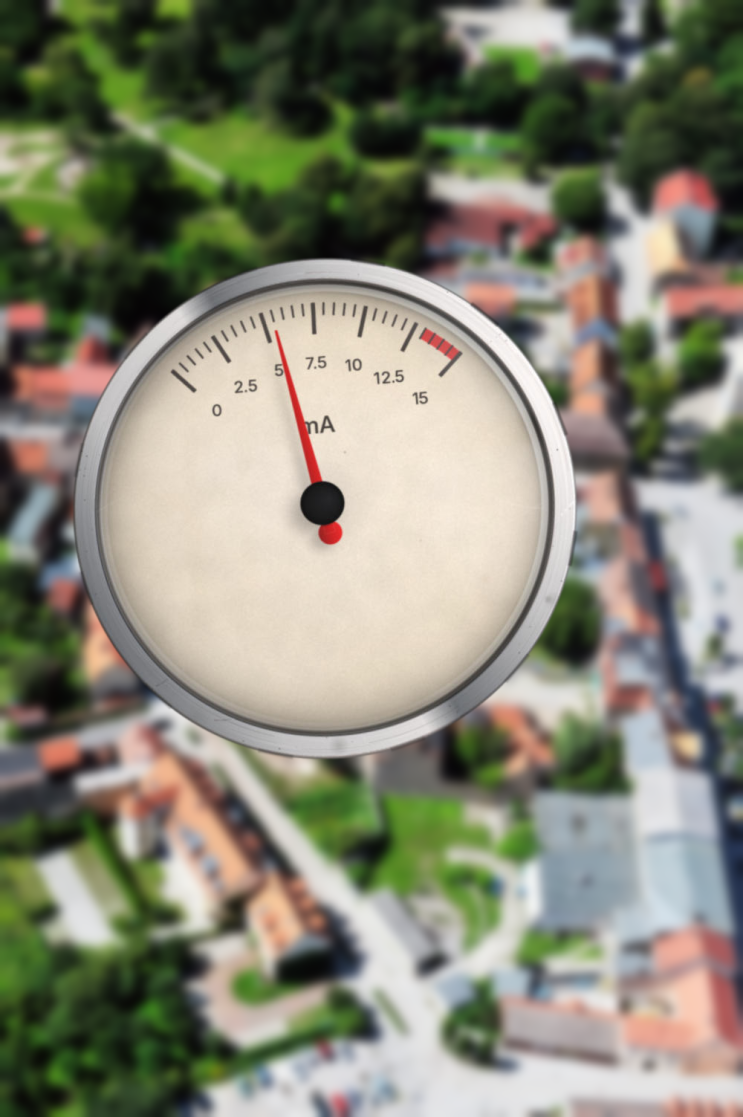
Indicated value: 5.5 mA
